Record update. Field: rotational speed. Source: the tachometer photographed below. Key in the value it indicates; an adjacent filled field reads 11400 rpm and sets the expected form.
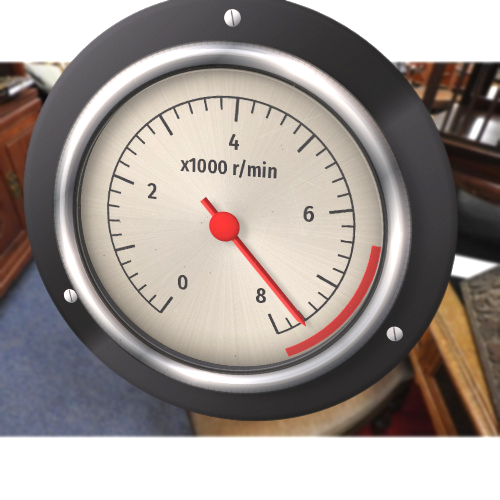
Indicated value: 7600 rpm
